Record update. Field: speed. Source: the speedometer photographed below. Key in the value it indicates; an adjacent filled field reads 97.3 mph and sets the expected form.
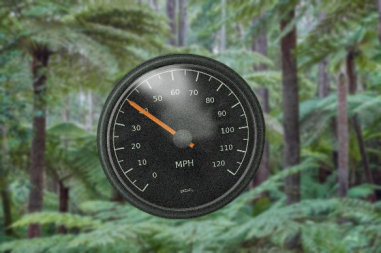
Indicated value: 40 mph
